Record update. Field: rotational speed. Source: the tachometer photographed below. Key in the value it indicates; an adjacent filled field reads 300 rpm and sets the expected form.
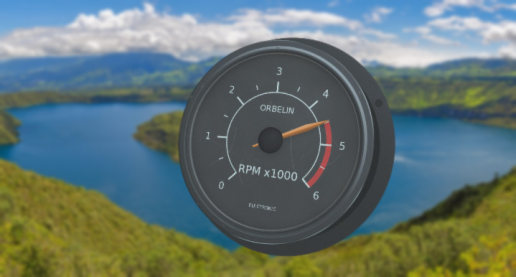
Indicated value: 4500 rpm
